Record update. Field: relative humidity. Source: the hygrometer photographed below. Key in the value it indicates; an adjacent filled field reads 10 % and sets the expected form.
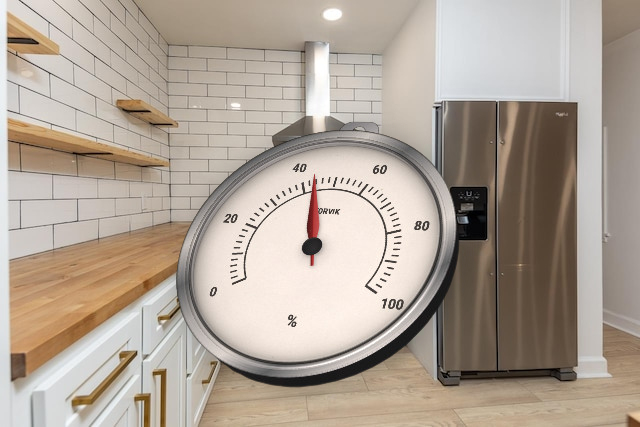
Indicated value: 44 %
